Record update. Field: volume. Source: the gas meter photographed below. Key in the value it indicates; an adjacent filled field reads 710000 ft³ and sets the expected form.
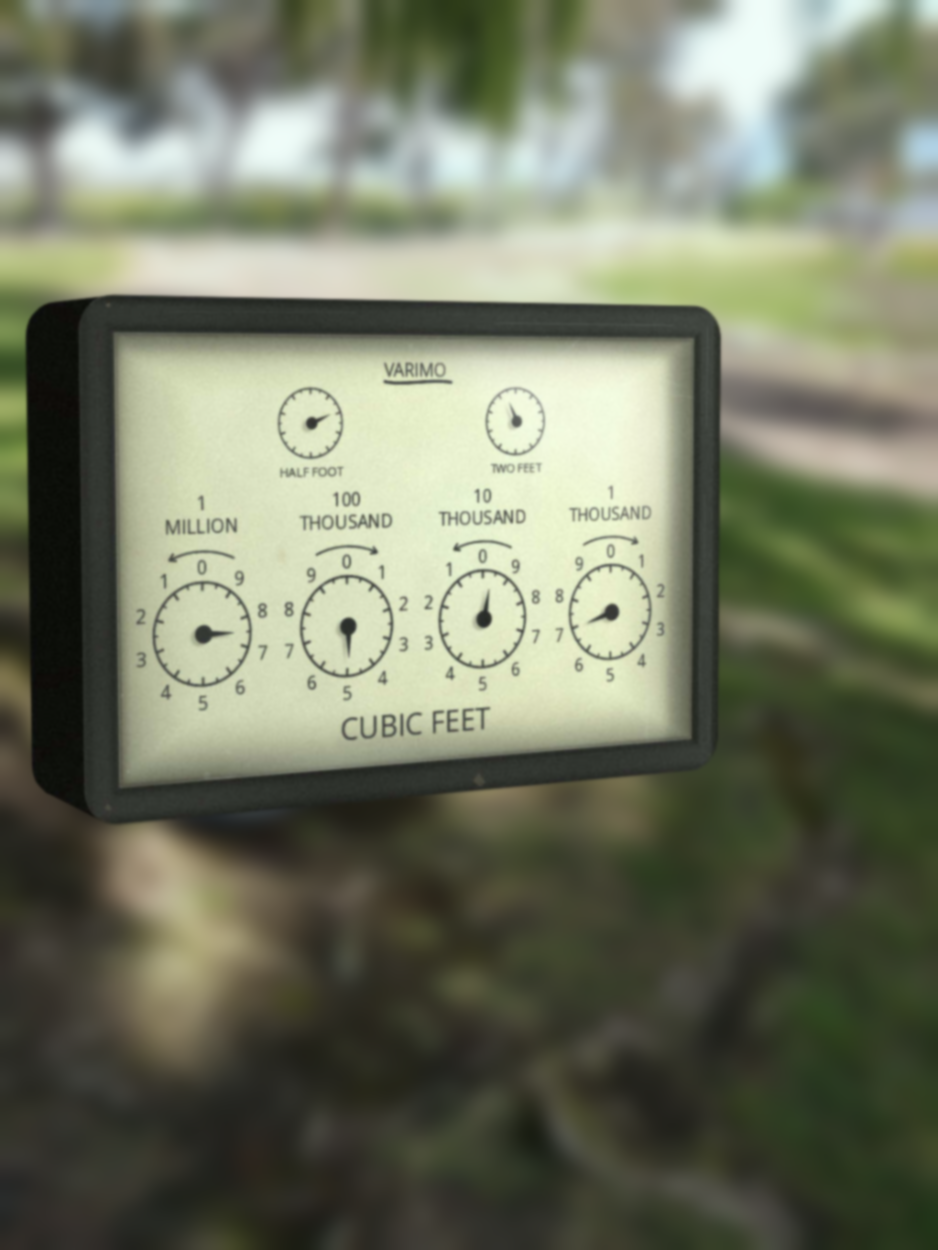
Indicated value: 749700 ft³
